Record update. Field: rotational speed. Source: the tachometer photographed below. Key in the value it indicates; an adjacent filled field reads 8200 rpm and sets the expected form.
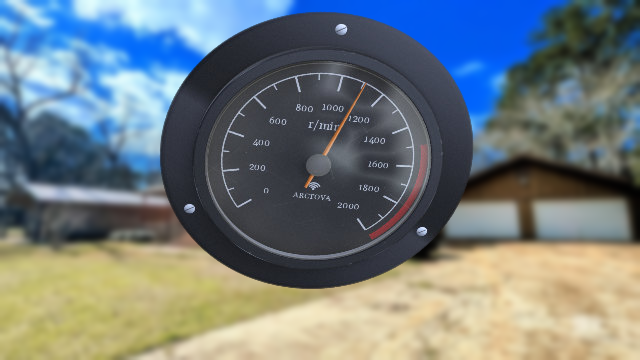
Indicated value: 1100 rpm
